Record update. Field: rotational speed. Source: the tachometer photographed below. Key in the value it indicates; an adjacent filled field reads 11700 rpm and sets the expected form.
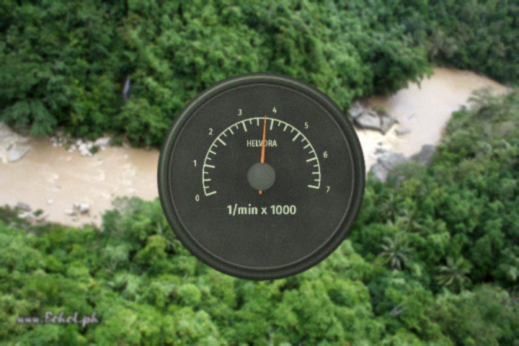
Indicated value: 3750 rpm
